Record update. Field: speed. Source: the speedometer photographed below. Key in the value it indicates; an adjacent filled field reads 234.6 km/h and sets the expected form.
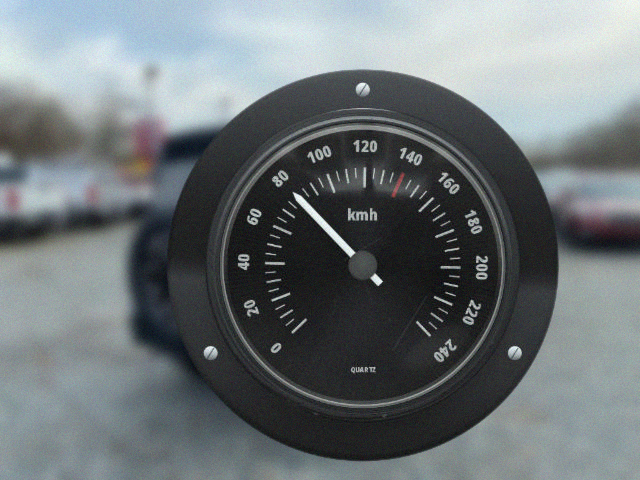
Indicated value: 80 km/h
